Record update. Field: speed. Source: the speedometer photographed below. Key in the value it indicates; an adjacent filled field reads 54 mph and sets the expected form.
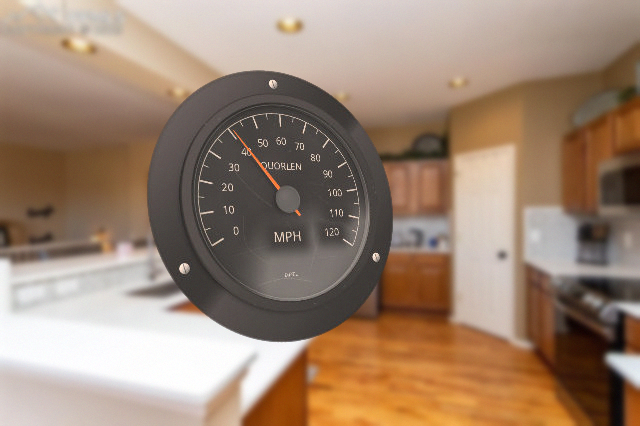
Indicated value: 40 mph
